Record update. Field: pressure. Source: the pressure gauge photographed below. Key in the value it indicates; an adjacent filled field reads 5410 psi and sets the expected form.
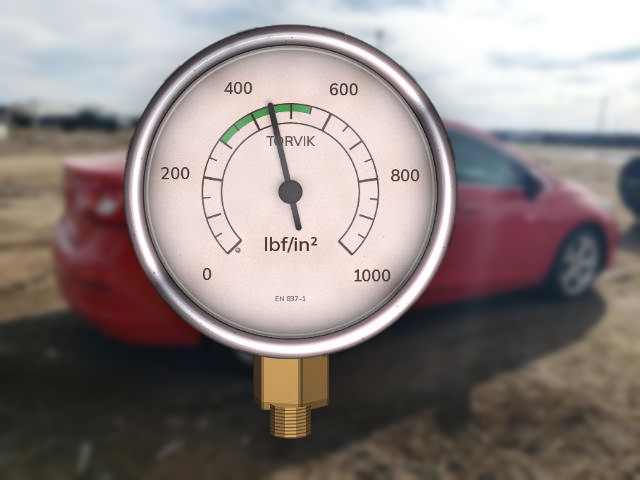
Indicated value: 450 psi
